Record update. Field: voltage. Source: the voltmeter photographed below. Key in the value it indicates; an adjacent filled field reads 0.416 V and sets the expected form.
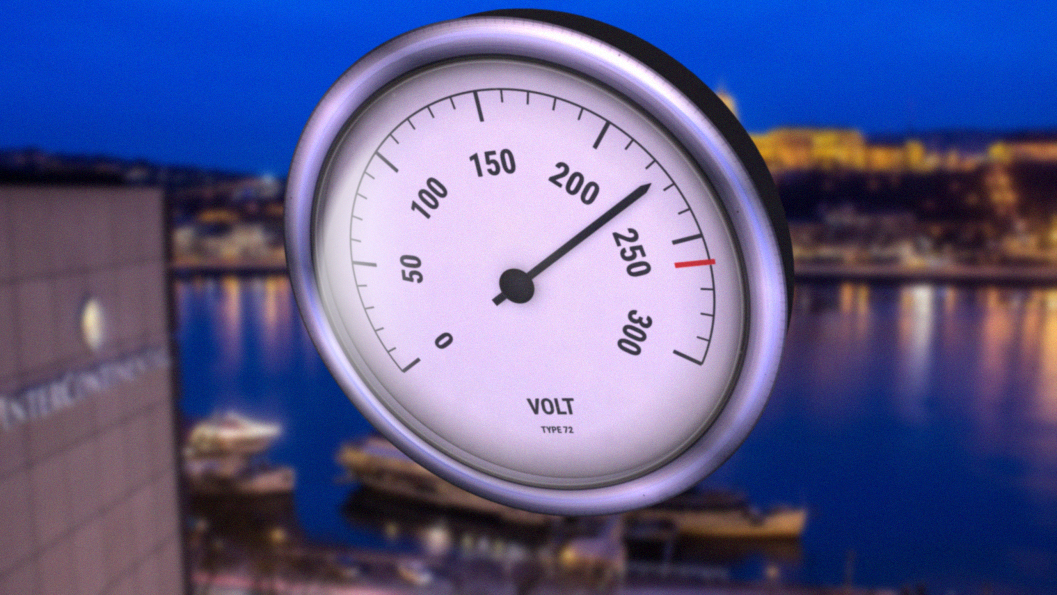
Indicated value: 225 V
